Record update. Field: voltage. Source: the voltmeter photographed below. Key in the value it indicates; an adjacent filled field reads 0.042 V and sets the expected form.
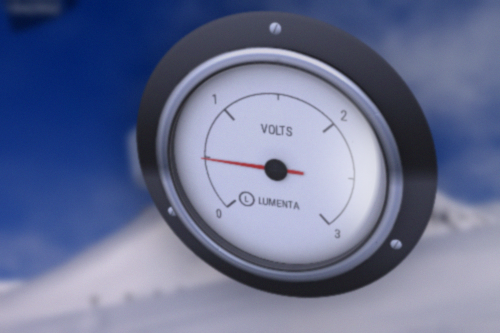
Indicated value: 0.5 V
